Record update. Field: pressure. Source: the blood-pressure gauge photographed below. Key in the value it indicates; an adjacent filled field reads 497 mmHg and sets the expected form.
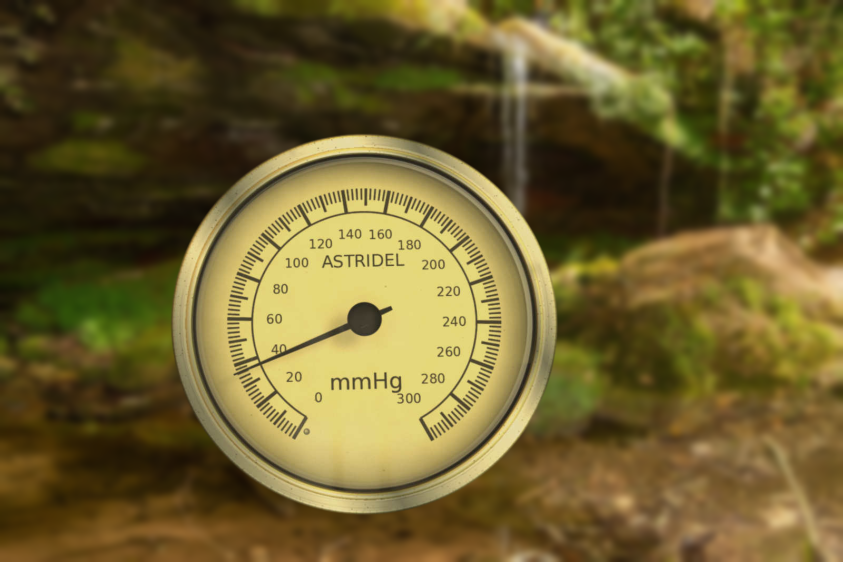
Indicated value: 36 mmHg
